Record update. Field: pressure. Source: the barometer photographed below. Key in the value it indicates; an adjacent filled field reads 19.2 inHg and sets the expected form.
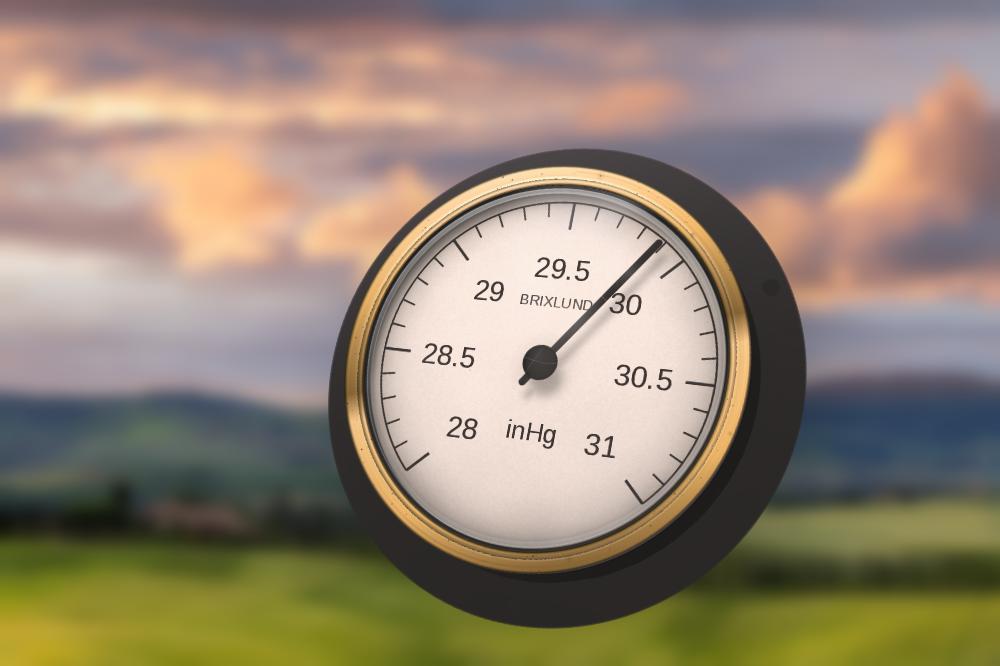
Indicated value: 29.9 inHg
